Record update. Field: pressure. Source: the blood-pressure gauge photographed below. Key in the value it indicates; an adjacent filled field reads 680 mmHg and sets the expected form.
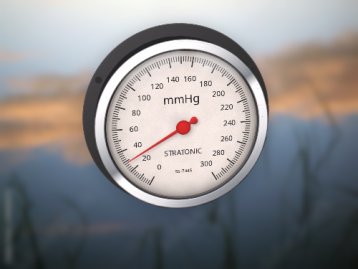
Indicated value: 30 mmHg
